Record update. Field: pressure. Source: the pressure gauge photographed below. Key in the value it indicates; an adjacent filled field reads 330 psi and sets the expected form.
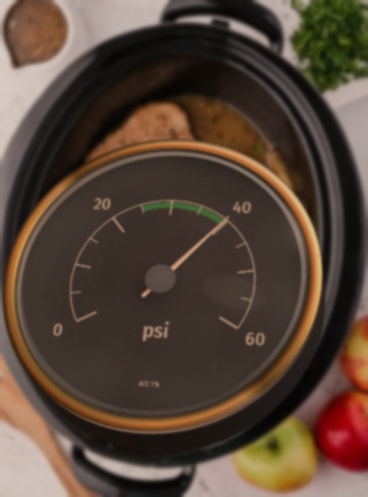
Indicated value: 40 psi
